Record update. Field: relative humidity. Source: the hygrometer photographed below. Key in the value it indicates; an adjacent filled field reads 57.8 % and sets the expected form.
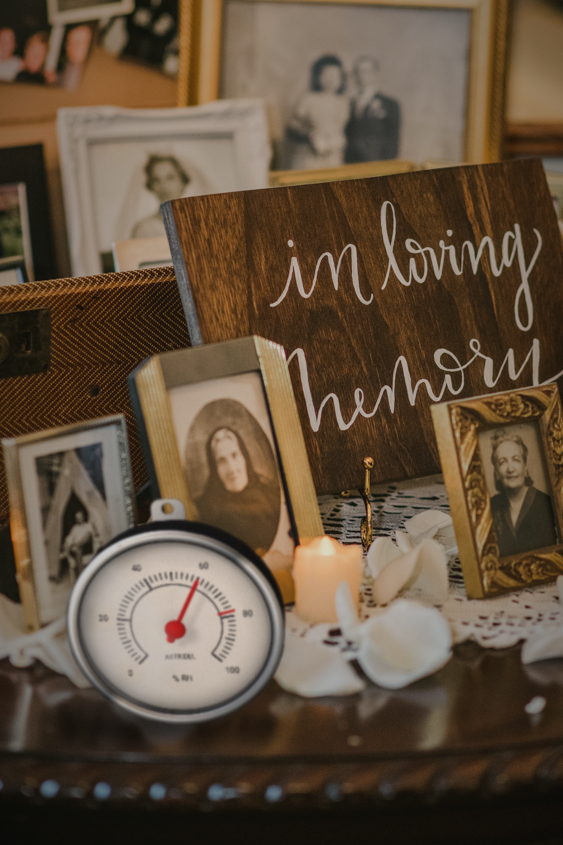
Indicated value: 60 %
